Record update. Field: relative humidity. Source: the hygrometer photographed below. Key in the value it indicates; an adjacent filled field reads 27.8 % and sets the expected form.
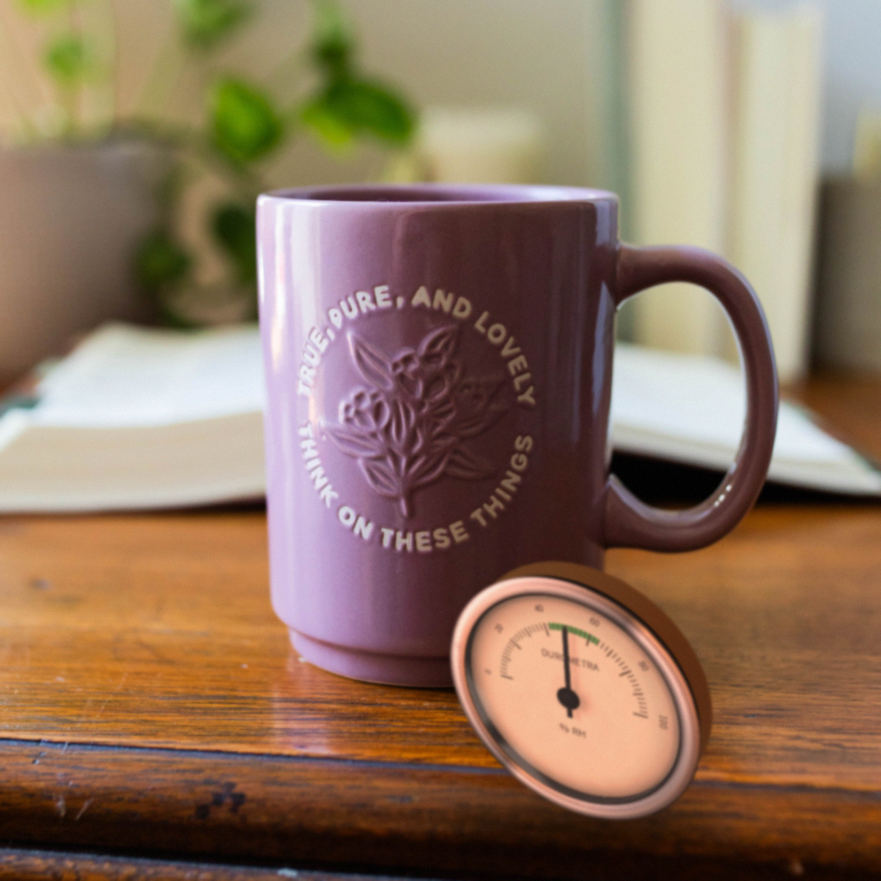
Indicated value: 50 %
